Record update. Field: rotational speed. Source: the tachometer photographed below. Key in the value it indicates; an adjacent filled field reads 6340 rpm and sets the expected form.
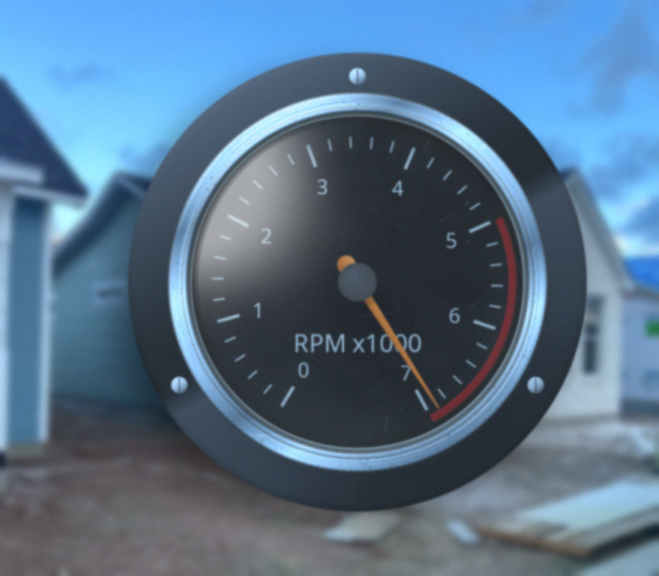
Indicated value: 6900 rpm
